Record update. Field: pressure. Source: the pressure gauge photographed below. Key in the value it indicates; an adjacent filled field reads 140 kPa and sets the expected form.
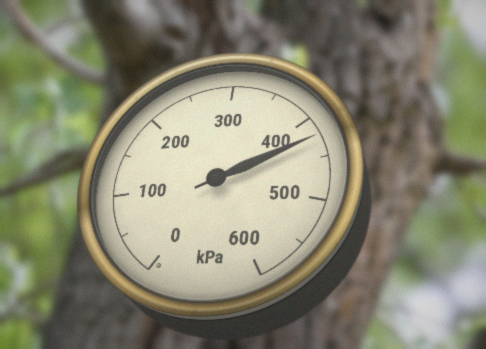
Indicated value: 425 kPa
